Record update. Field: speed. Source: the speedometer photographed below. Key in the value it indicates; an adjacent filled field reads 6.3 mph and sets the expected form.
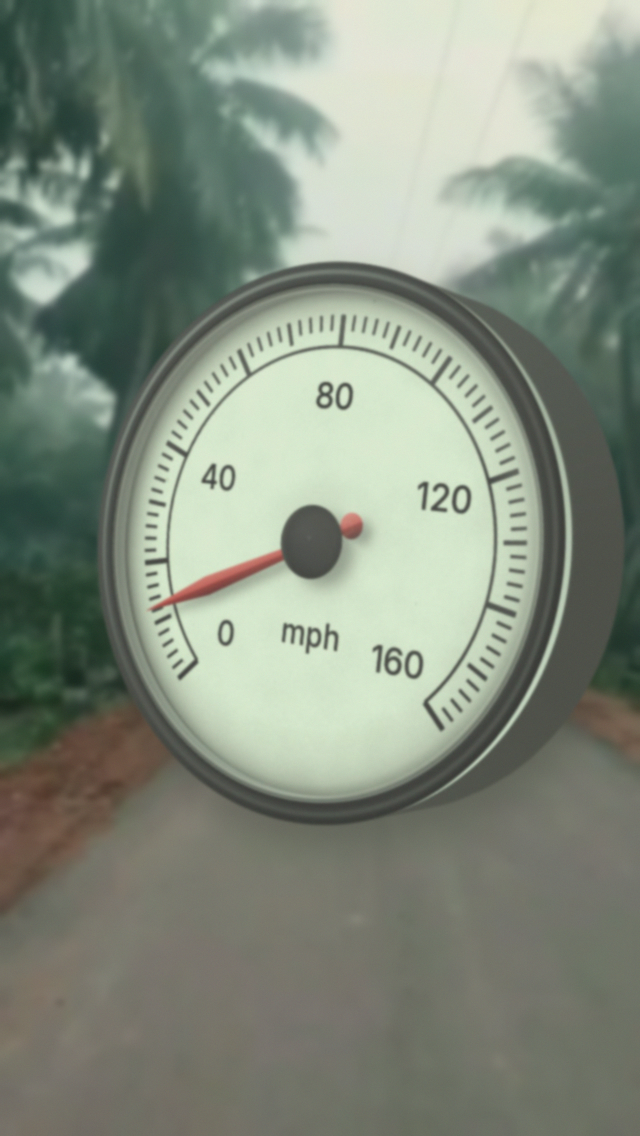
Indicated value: 12 mph
